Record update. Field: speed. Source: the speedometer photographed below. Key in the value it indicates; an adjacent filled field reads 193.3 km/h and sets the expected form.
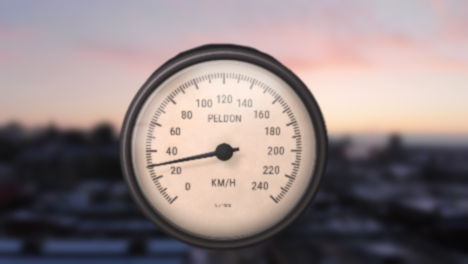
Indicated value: 30 km/h
